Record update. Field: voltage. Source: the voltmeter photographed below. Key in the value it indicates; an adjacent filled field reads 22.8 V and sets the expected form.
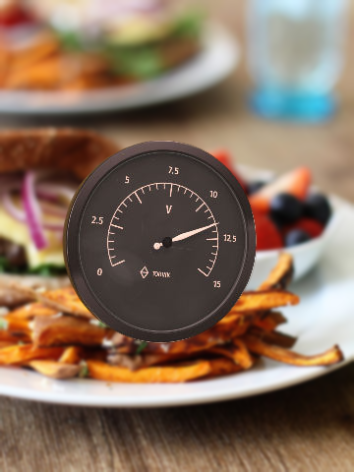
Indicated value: 11.5 V
